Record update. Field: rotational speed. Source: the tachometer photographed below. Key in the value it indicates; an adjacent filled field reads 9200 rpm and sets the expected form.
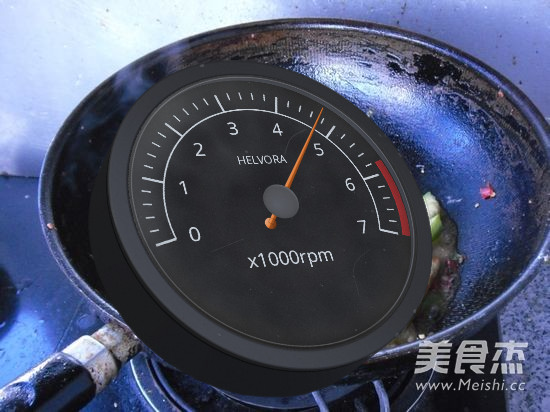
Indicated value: 4700 rpm
